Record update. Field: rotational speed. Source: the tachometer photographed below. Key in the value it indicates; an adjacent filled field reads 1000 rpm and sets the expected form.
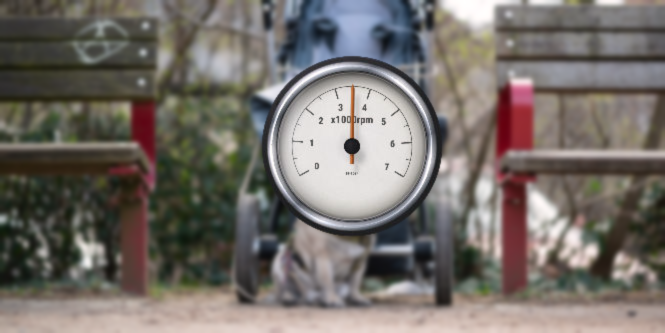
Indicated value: 3500 rpm
